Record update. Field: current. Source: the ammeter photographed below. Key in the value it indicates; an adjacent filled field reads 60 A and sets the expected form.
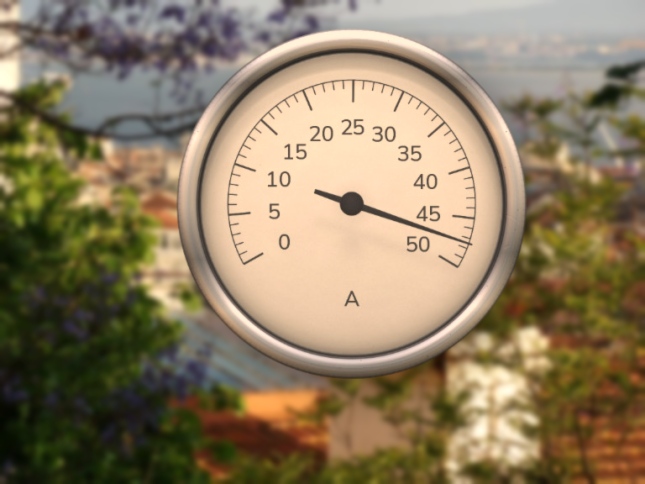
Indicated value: 47.5 A
